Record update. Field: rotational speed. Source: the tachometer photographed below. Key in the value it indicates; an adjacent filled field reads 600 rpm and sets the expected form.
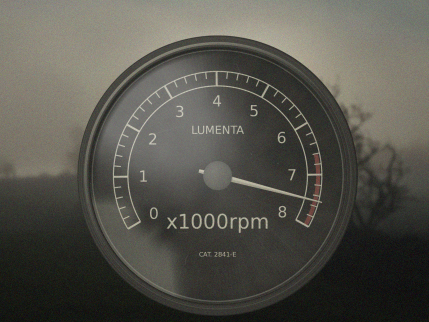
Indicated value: 7500 rpm
